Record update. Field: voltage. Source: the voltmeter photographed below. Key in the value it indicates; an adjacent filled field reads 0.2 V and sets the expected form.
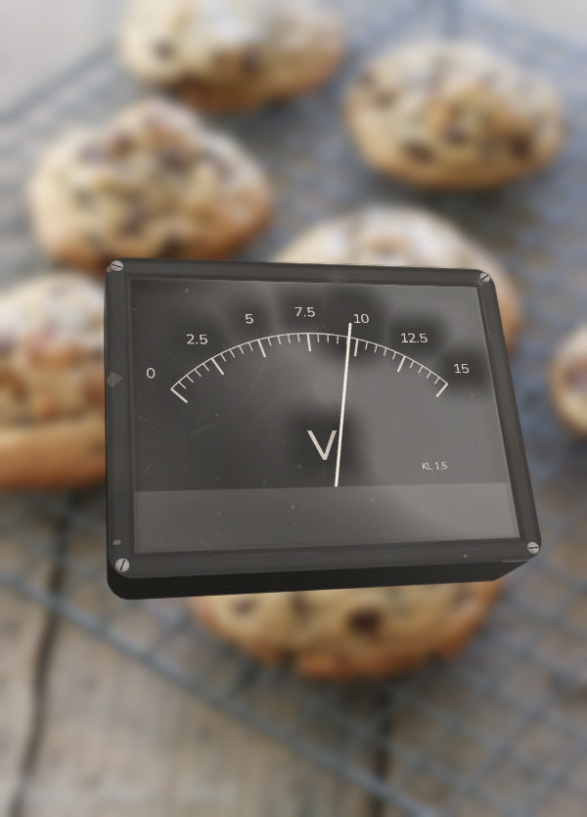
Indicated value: 9.5 V
